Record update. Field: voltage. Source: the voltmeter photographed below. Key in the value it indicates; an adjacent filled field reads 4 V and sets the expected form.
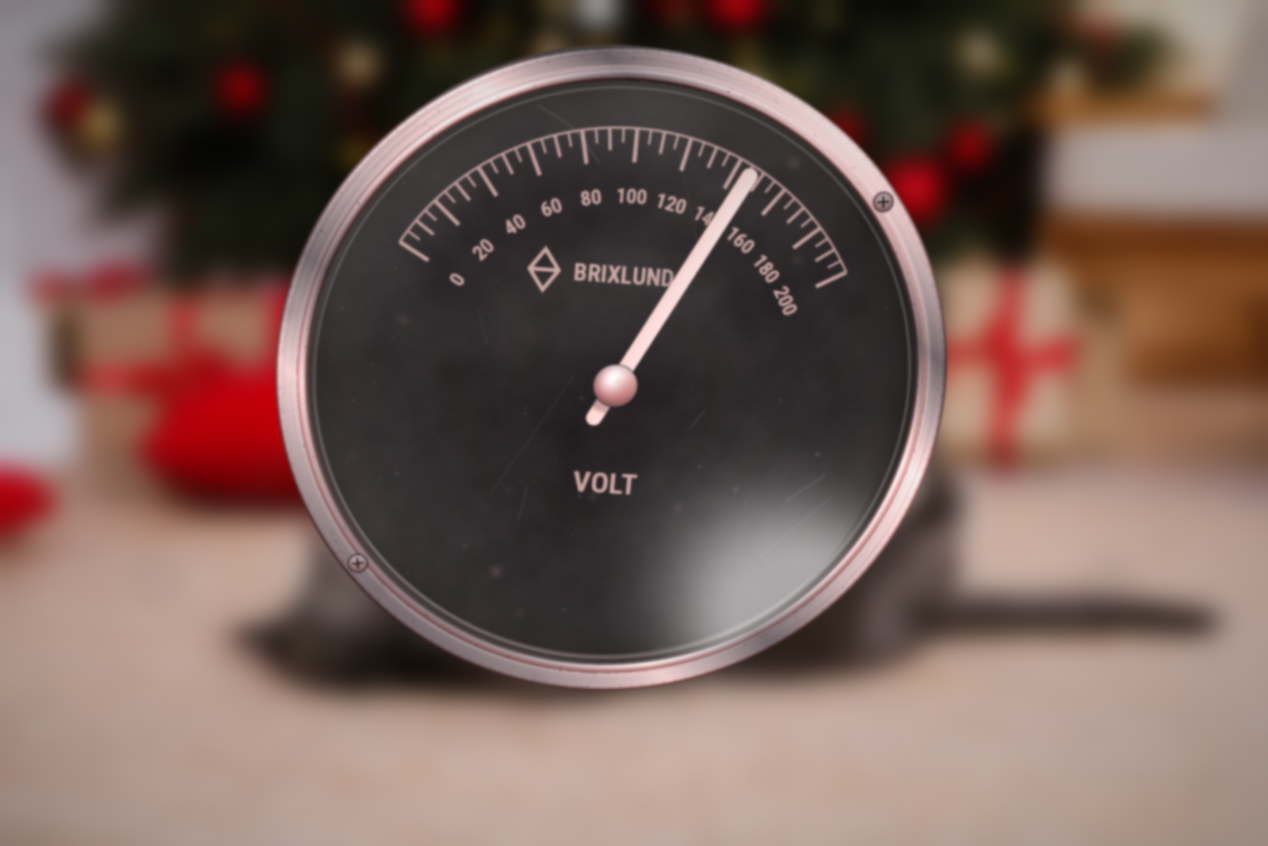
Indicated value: 145 V
